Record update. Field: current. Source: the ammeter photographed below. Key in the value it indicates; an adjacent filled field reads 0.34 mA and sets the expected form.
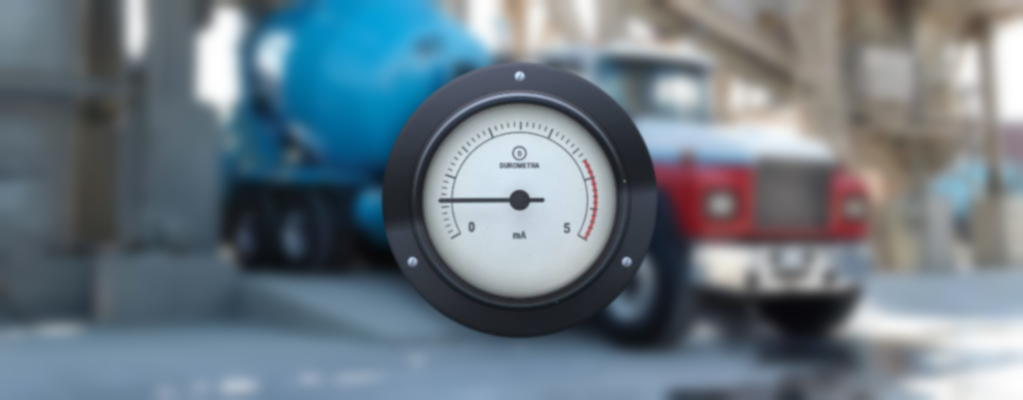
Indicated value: 0.6 mA
